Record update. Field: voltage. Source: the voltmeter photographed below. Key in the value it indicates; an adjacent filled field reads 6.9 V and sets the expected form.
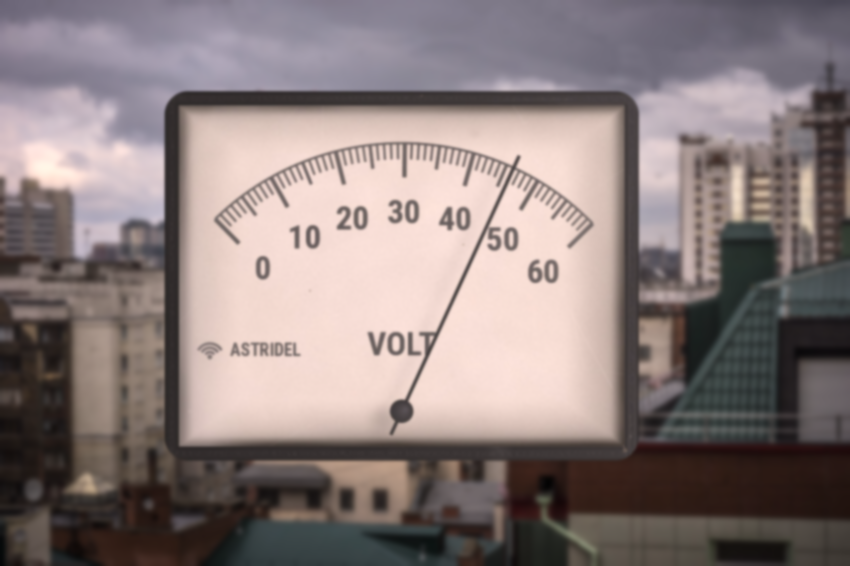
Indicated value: 46 V
